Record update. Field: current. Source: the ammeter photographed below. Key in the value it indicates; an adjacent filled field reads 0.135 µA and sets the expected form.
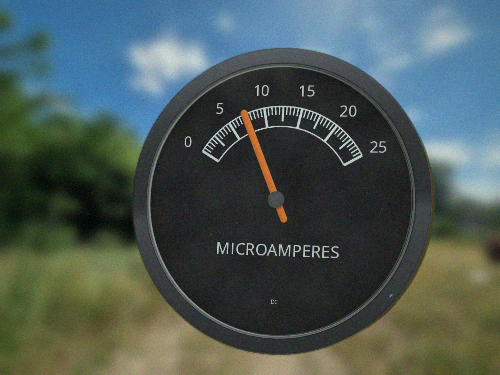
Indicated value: 7.5 µA
